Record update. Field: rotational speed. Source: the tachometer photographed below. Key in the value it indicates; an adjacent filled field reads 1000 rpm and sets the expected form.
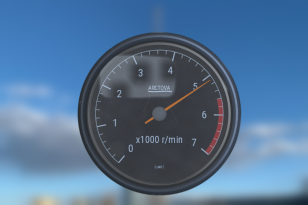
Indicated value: 5100 rpm
